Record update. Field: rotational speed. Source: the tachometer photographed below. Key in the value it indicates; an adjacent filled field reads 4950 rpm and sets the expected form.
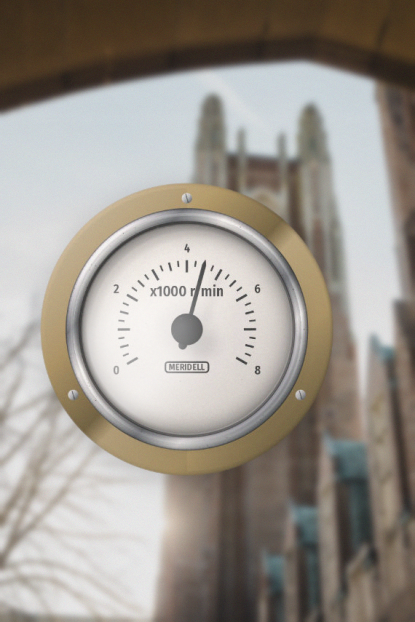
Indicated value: 4500 rpm
